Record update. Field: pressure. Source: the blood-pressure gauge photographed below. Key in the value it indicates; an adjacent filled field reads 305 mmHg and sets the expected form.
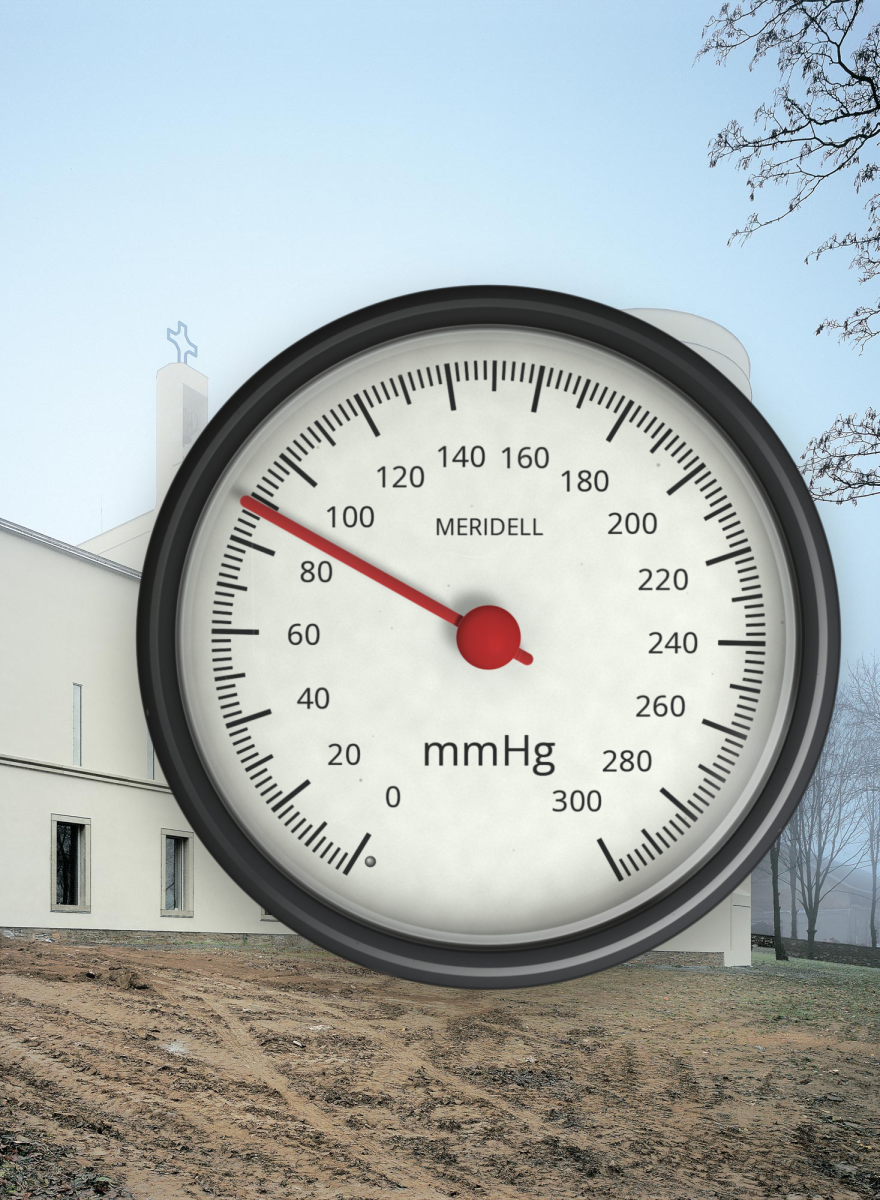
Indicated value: 88 mmHg
